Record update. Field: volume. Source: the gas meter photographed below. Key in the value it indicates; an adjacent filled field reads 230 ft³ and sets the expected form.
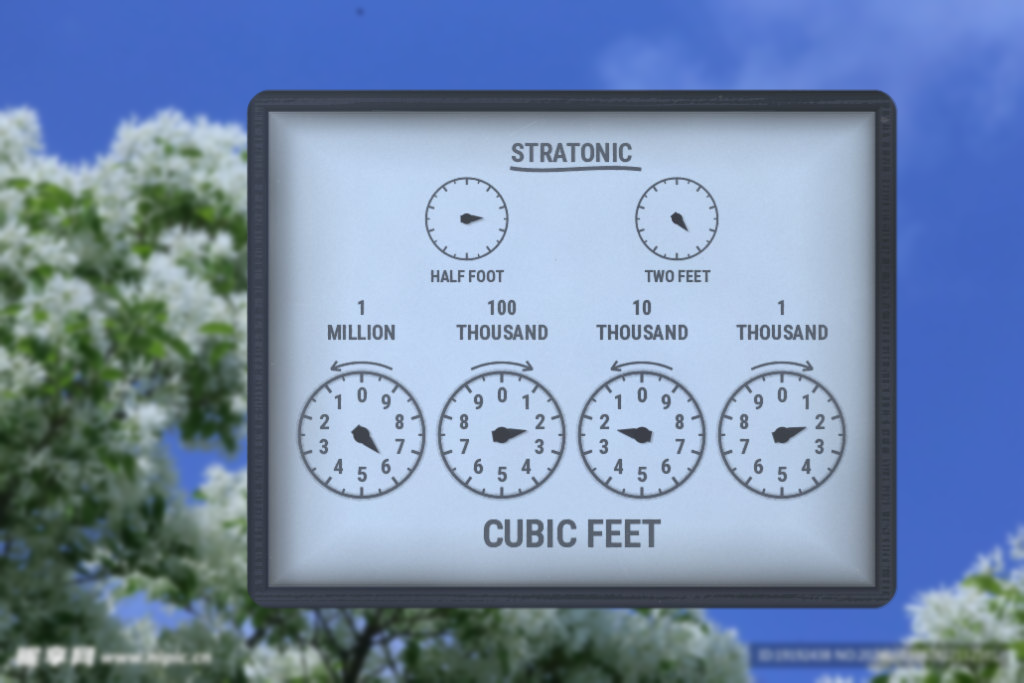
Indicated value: 622200 ft³
